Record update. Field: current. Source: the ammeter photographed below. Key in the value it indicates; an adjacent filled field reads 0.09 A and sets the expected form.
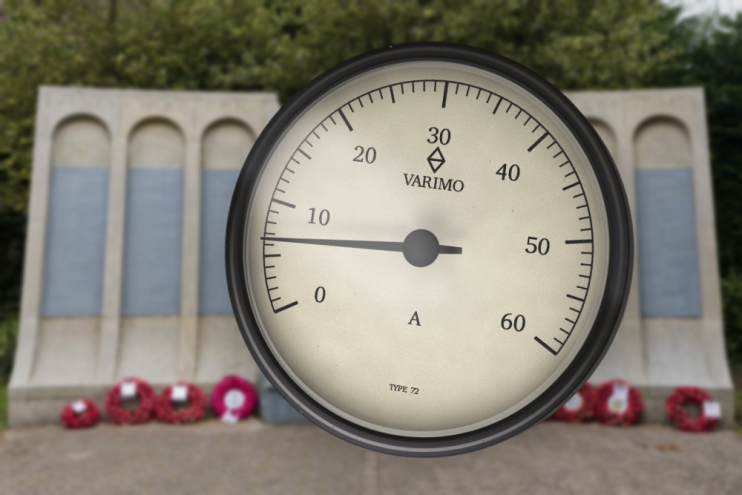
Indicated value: 6.5 A
